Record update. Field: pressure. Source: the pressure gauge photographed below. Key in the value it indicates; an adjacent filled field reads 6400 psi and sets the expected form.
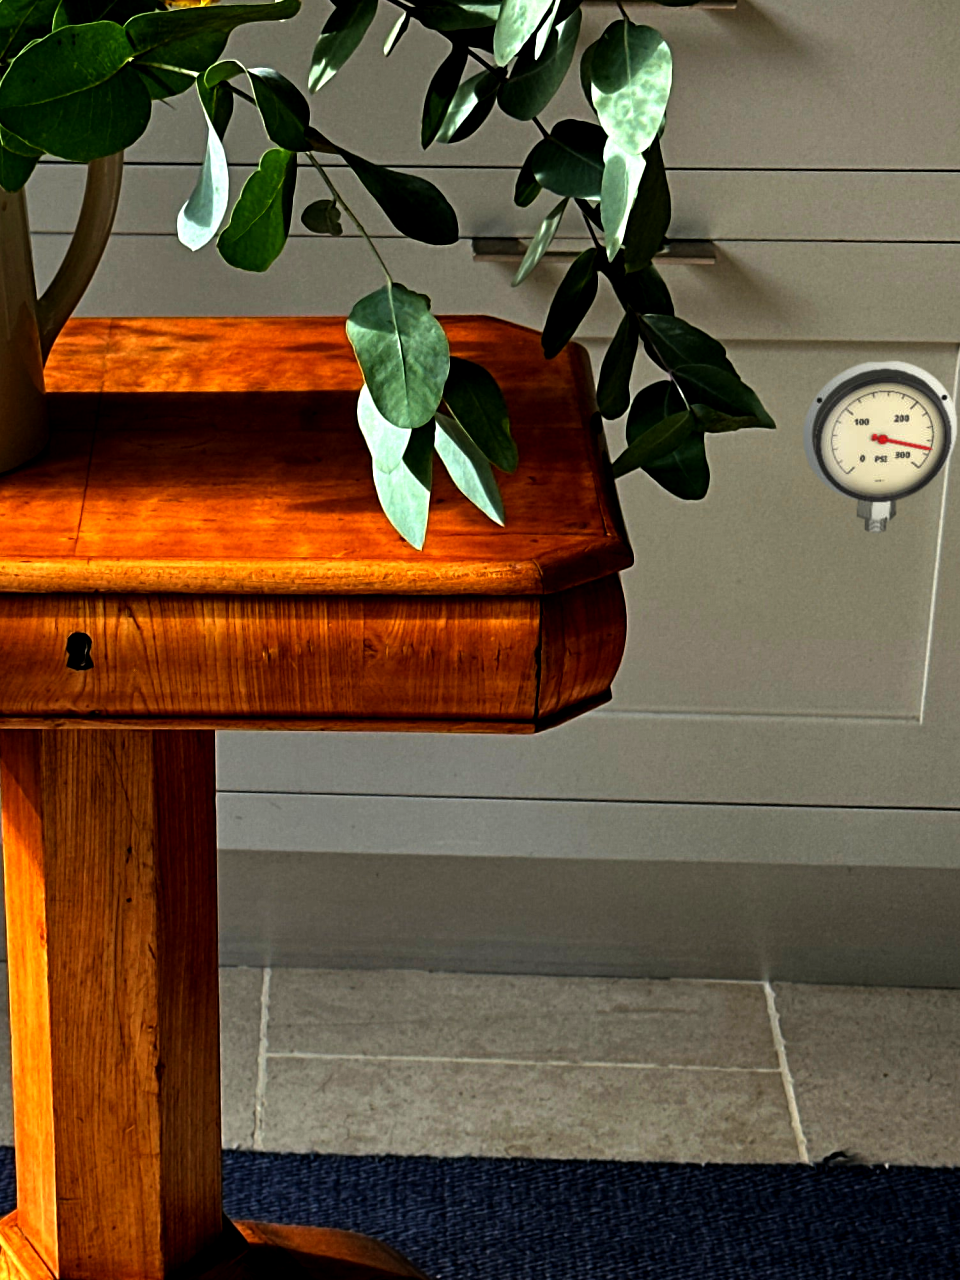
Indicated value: 270 psi
